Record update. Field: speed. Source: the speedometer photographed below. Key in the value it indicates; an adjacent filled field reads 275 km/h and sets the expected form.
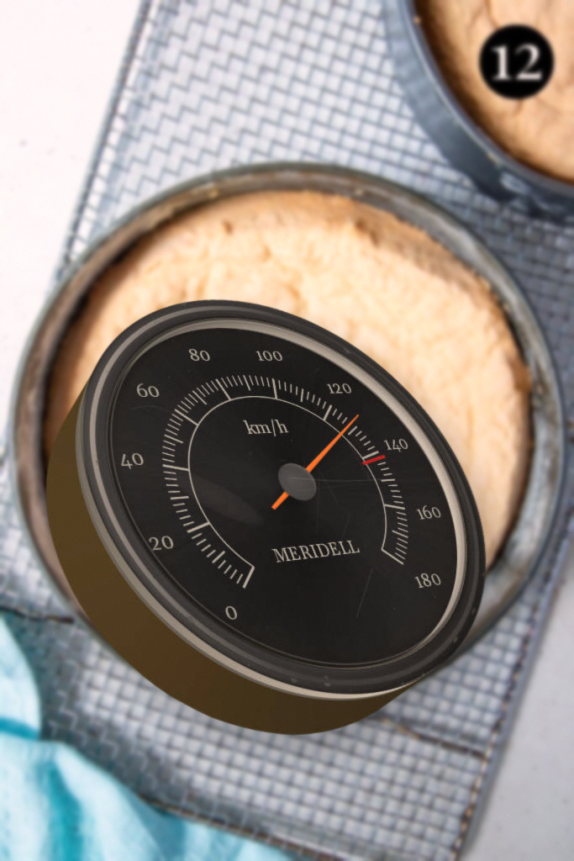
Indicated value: 128 km/h
